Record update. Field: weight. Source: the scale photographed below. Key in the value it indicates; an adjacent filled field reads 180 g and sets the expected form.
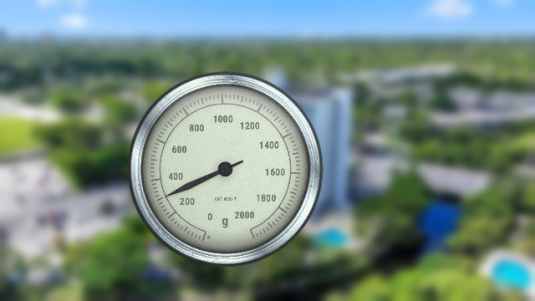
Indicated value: 300 g
